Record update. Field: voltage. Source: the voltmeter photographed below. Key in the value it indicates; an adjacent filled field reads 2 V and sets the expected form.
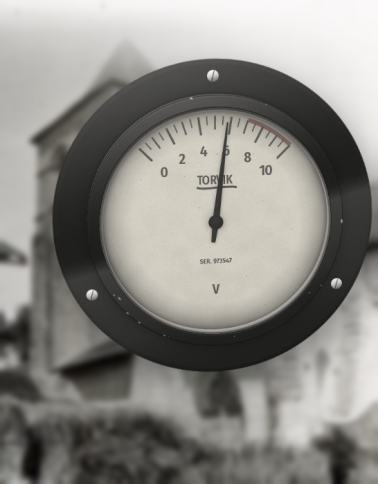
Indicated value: 5.75 V
